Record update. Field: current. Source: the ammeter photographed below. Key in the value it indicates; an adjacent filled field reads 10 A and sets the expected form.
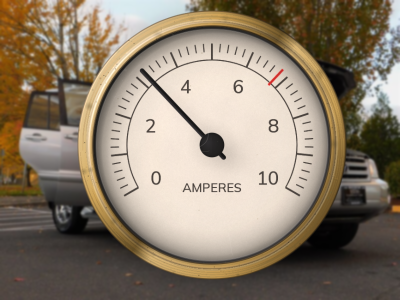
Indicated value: 3.2 A
